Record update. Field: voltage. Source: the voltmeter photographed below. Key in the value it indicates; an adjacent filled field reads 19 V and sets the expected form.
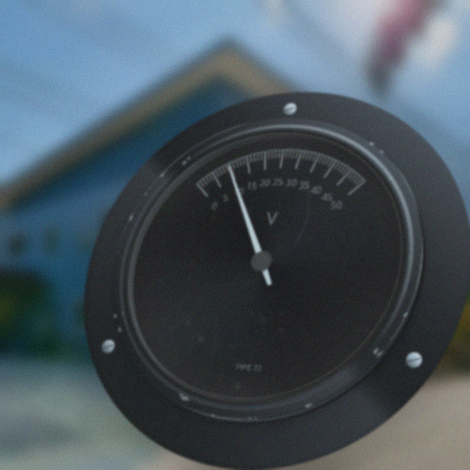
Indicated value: 10 V
